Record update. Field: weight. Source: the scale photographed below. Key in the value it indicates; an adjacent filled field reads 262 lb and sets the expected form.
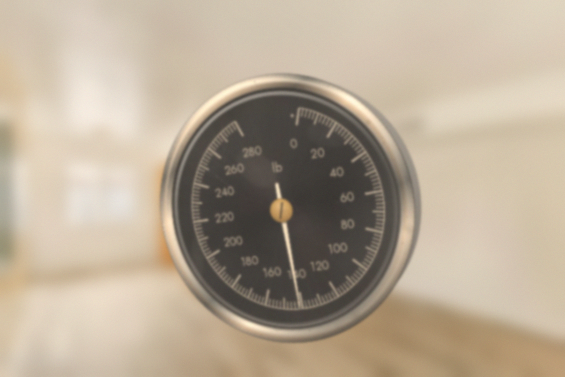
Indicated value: 140 lb
